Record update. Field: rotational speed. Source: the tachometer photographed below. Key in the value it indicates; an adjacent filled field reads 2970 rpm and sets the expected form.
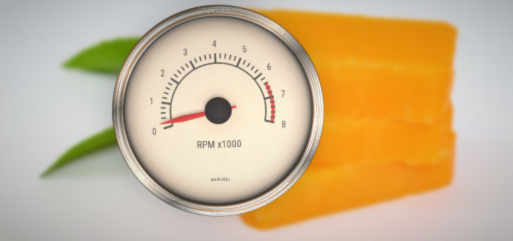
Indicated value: 200 rpm
